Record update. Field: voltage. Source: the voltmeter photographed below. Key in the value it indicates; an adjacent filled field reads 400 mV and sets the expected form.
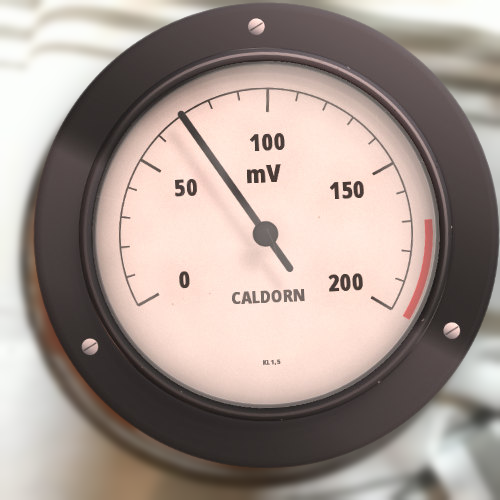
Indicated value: 70 mV
